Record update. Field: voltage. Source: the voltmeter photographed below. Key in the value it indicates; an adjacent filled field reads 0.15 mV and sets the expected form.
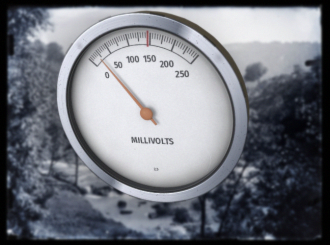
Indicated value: 25 mV
